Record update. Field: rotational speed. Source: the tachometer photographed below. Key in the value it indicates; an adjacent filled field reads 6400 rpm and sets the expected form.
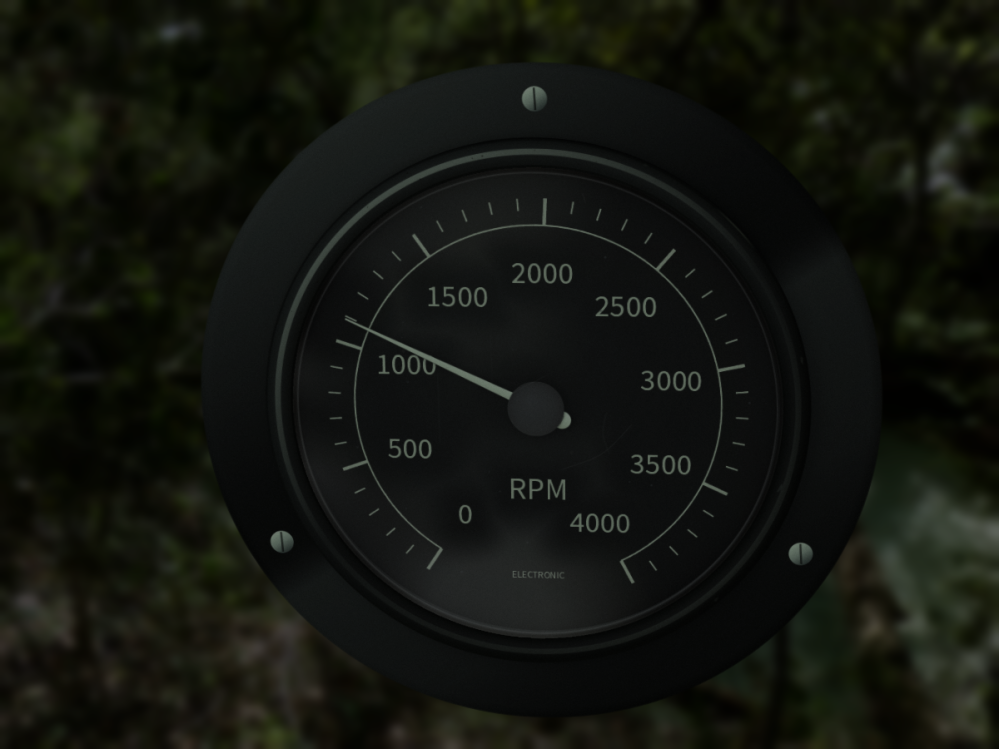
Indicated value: 1100 rpm
